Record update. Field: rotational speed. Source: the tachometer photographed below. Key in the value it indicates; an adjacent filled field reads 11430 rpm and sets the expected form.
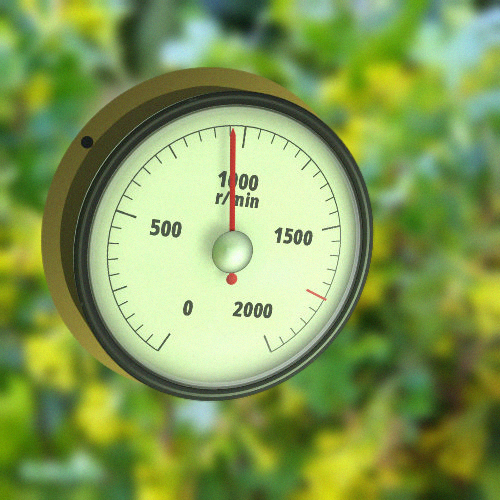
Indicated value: 950 rpm
